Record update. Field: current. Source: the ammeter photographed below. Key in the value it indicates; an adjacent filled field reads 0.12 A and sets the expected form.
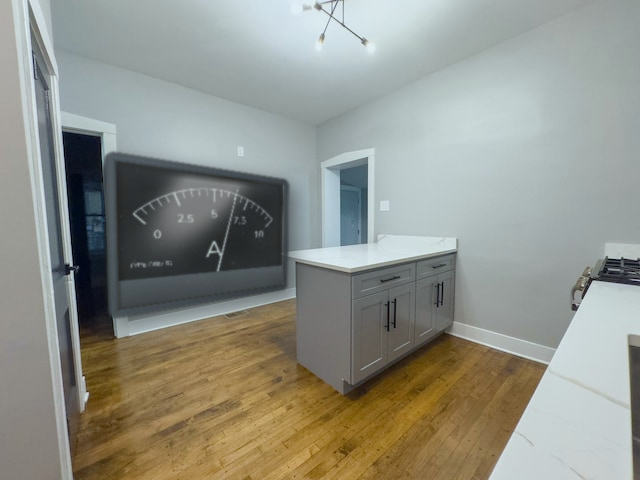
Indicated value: 6.5 A
